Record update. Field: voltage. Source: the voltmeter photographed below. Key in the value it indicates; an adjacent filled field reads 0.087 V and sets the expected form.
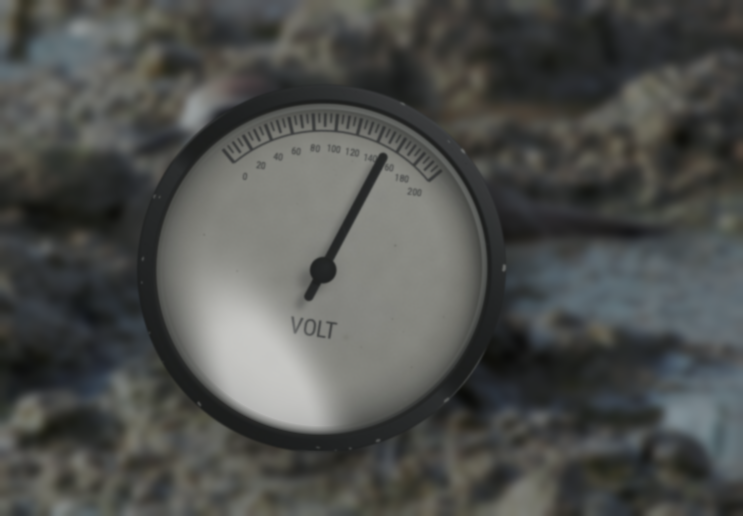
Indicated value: 150 V
